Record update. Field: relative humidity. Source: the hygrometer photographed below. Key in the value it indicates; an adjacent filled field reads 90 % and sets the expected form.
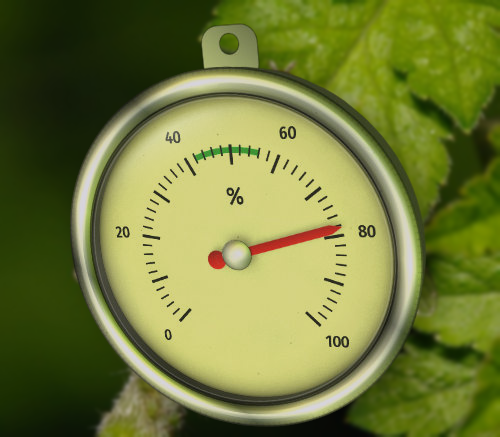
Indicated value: 78 %
